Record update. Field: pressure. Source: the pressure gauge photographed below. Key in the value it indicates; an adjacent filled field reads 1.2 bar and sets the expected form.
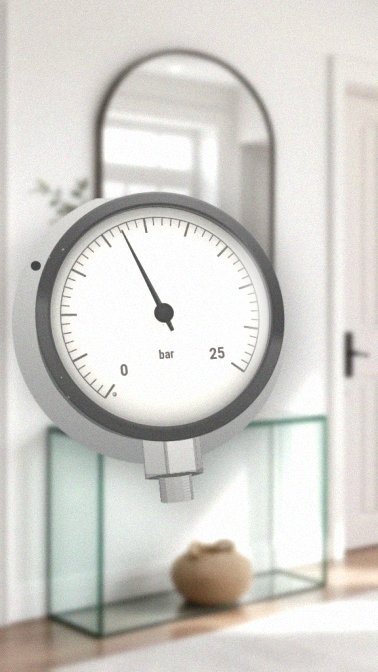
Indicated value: 11 bar
